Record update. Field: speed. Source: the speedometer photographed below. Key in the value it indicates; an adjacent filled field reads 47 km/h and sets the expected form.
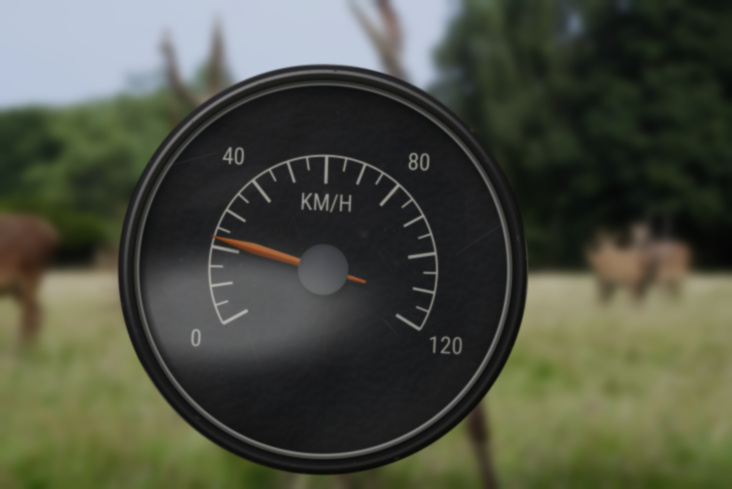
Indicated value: 22.5 km/h
